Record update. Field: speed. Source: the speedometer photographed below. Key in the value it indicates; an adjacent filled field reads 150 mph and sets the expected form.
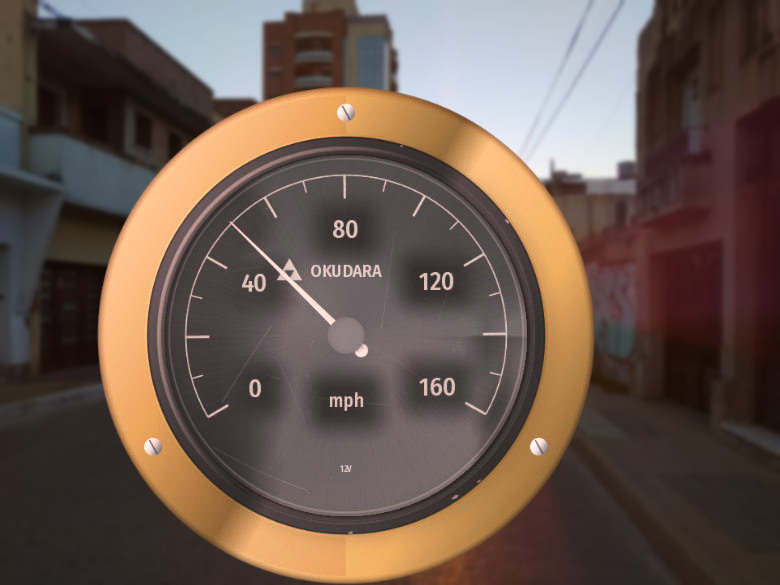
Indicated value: 50 mph
